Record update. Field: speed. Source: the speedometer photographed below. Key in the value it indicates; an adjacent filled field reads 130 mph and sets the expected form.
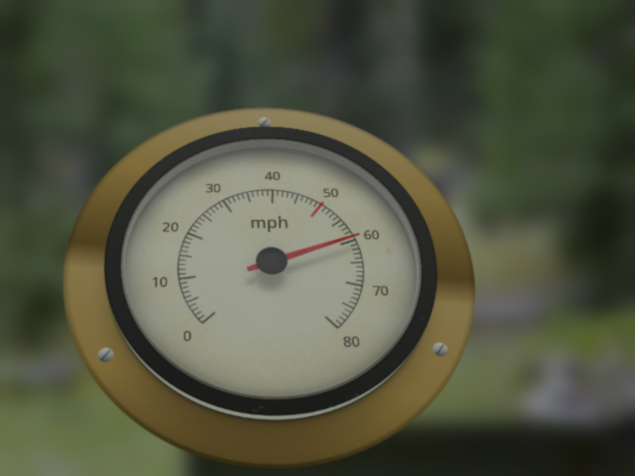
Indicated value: 60 mph
